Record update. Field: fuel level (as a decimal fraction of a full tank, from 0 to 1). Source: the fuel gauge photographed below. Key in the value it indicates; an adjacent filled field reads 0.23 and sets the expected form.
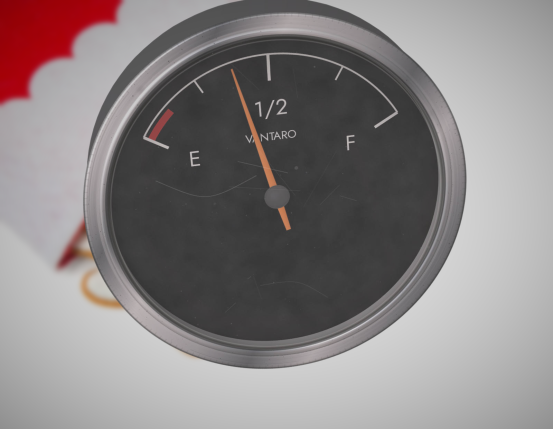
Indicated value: 0.375
